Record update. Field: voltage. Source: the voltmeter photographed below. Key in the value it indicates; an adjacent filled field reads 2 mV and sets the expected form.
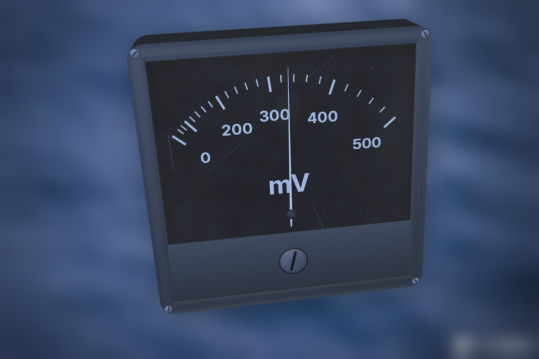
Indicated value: 330 mV
